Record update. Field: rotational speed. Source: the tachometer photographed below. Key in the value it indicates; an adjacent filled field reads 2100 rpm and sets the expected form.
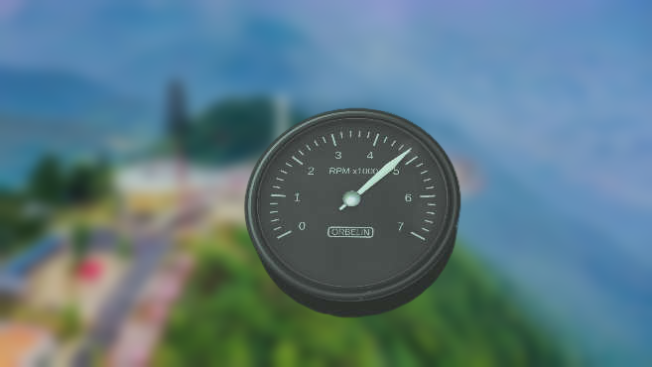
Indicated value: 4800 rpm
